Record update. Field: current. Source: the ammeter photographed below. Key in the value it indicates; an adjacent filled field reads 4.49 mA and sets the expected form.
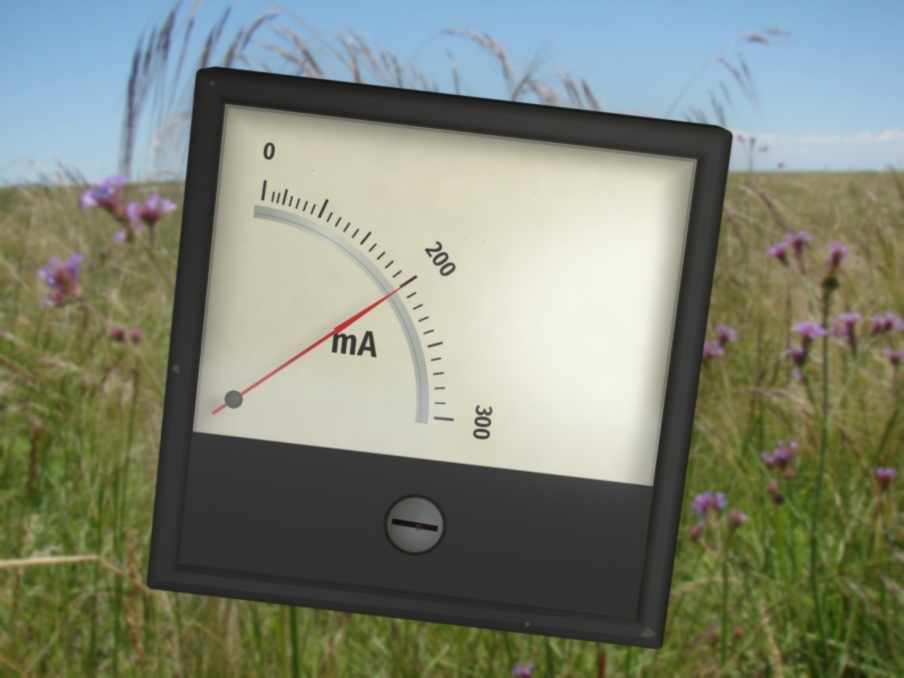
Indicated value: 200 mA
